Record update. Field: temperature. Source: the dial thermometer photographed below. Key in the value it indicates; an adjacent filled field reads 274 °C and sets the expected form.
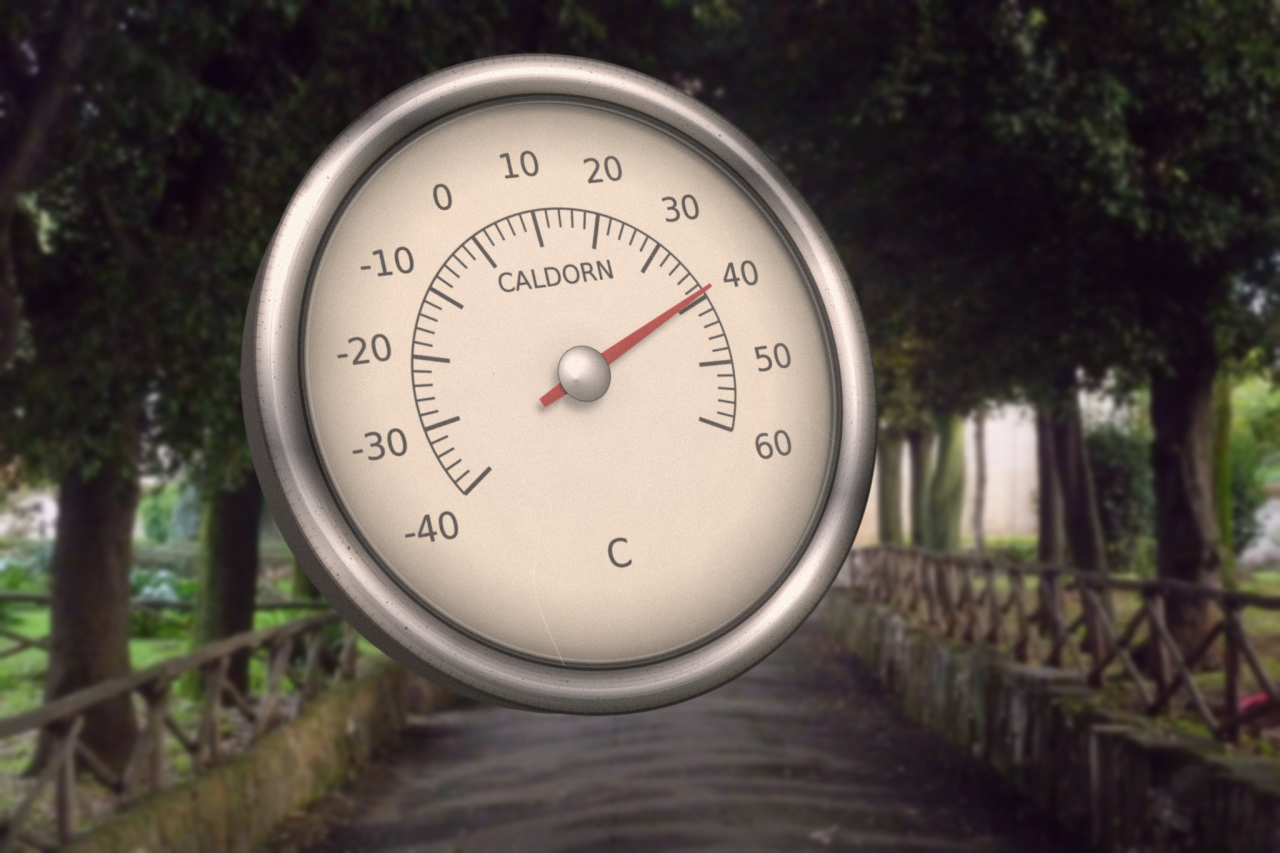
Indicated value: 39 °C
